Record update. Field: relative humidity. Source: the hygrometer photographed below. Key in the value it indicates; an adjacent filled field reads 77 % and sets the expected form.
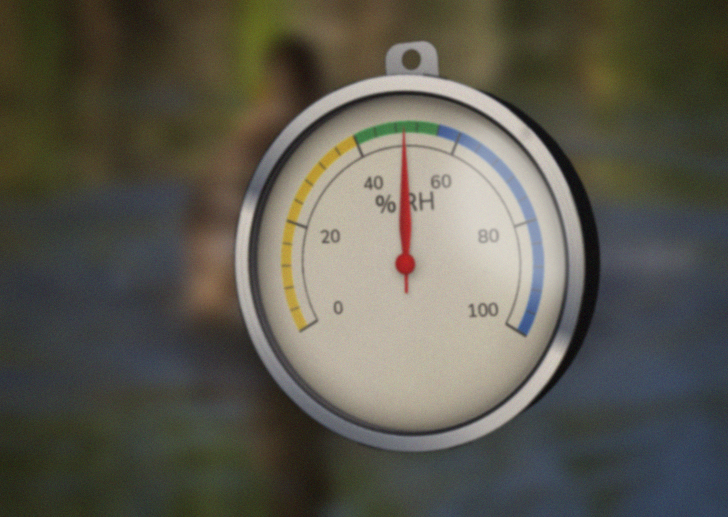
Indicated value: 50 %
